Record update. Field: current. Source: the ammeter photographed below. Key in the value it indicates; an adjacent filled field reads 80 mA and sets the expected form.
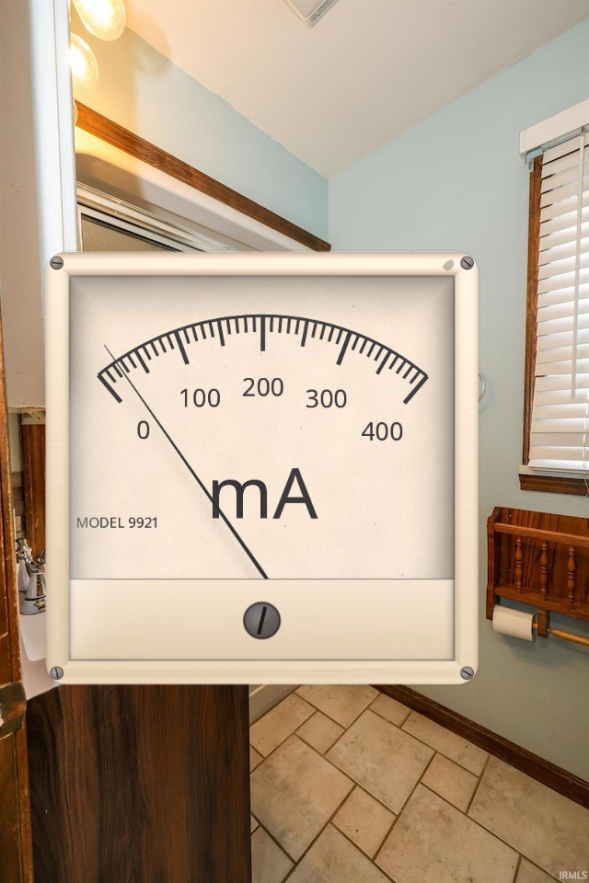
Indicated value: 25 mA
